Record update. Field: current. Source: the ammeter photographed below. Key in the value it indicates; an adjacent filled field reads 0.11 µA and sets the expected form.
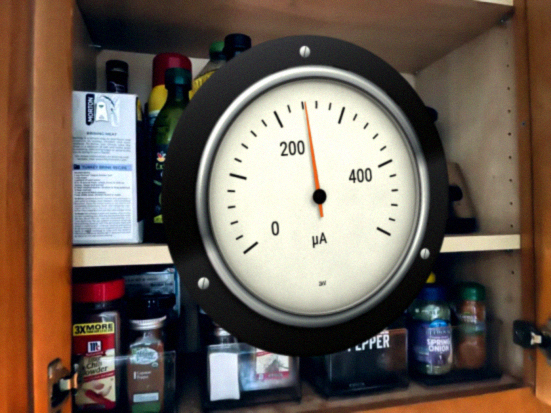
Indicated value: 240 µA
